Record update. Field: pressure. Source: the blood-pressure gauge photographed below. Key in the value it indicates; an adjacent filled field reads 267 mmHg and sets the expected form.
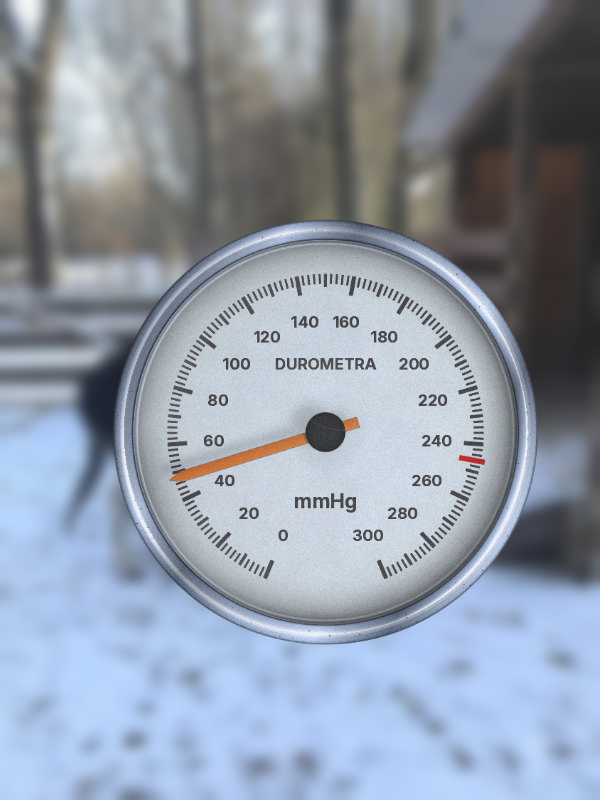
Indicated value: 48 mmHg
